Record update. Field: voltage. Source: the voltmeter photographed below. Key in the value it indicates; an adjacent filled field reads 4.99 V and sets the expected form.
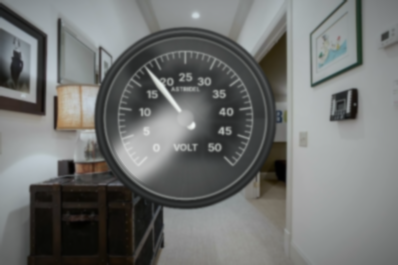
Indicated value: 18 V
